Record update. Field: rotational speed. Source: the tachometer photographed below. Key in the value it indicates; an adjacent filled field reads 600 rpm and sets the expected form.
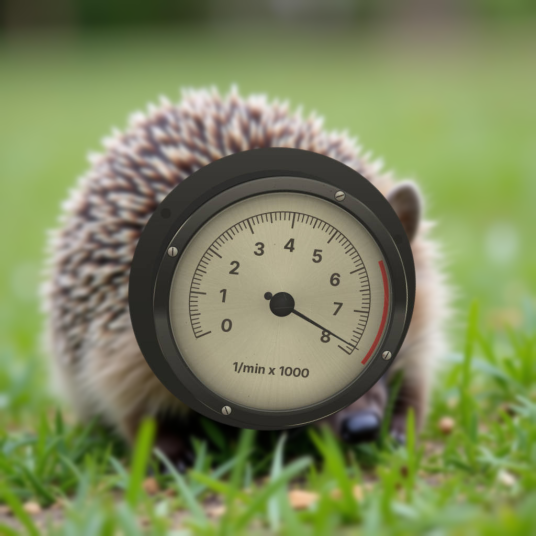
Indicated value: 7800 rpm
